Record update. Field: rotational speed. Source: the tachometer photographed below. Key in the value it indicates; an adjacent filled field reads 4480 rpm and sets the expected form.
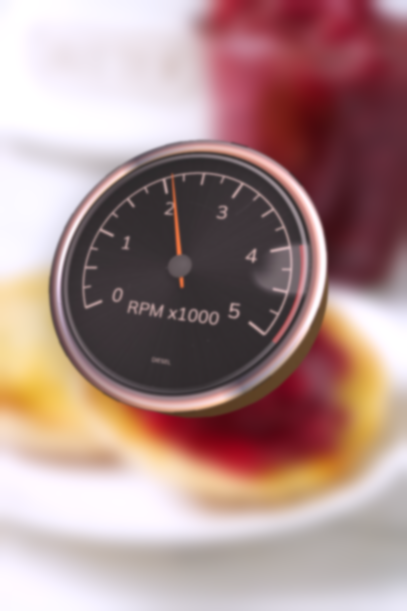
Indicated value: 2125 rpm
